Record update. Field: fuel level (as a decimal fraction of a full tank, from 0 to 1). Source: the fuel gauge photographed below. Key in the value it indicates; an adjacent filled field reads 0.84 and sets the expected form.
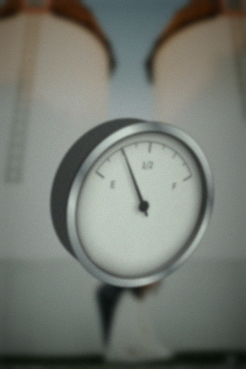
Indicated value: 0.25
